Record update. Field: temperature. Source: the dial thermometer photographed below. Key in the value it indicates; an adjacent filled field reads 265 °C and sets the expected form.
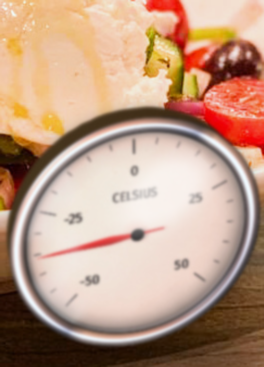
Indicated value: -35 °C
